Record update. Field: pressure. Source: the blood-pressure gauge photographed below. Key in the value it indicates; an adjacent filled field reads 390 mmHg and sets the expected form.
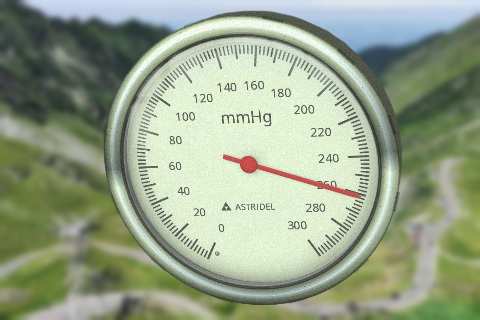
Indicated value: 260 mmHg
